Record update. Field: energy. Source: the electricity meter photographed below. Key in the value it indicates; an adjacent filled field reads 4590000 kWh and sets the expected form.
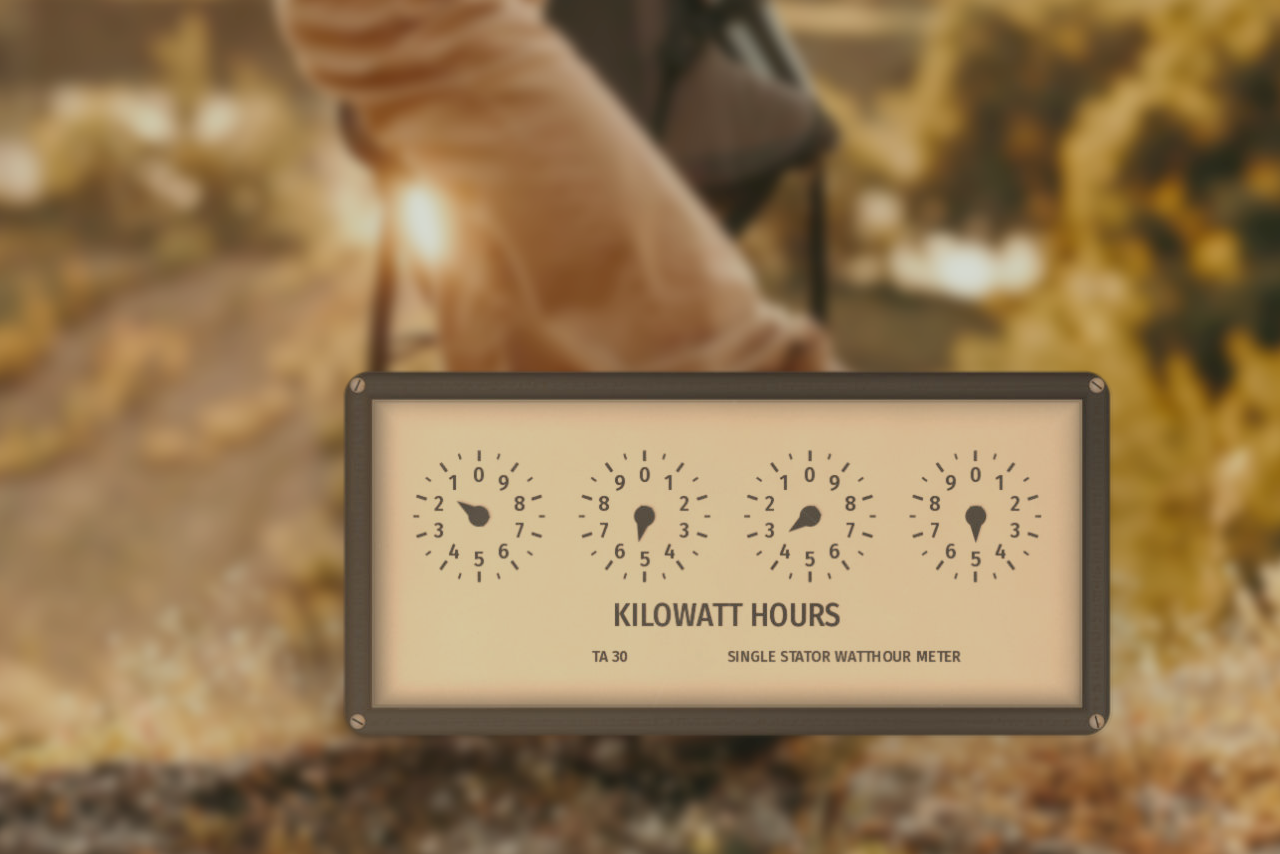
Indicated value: 1535 kWh
